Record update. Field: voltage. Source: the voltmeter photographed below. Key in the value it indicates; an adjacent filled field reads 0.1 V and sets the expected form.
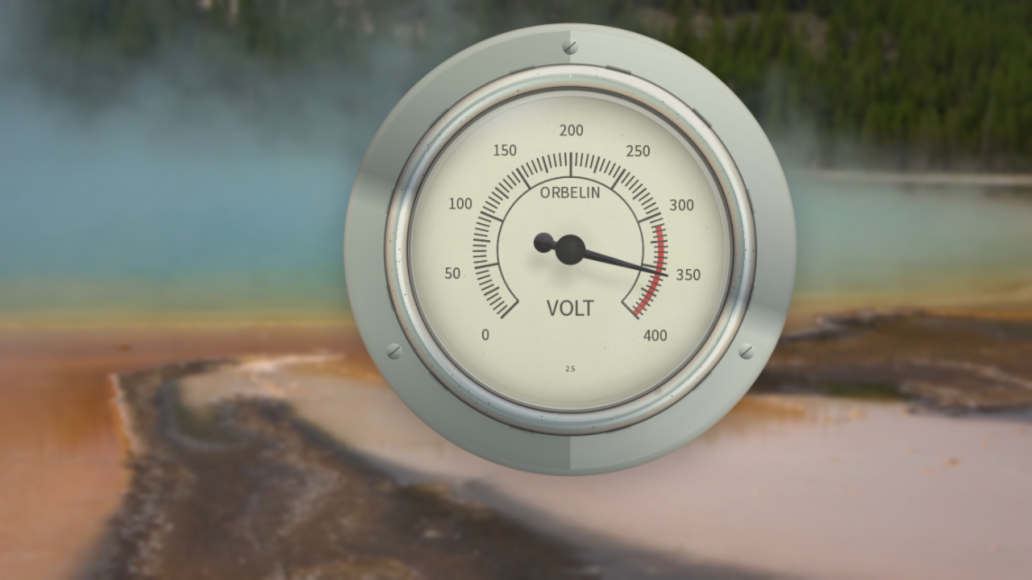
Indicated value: 355 V
